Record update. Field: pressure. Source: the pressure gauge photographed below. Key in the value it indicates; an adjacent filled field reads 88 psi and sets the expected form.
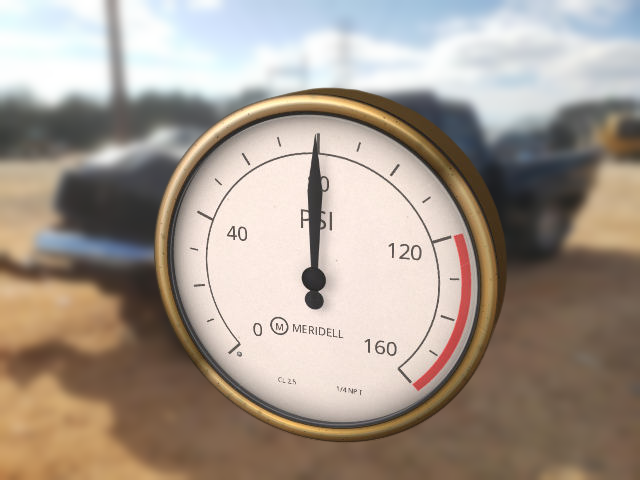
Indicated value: 80 psi
